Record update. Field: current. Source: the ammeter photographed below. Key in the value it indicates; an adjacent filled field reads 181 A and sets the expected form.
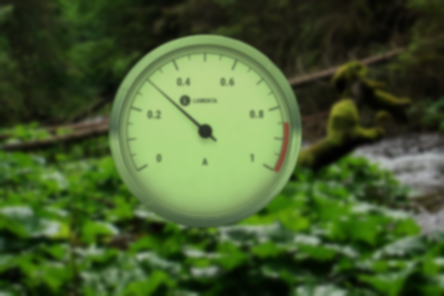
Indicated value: 0.3 A
